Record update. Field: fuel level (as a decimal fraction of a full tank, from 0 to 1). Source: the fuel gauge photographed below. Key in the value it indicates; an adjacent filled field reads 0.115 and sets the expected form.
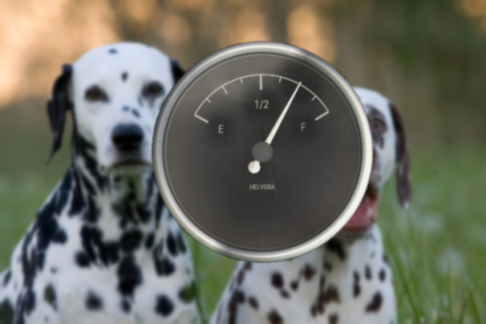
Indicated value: 0.75
